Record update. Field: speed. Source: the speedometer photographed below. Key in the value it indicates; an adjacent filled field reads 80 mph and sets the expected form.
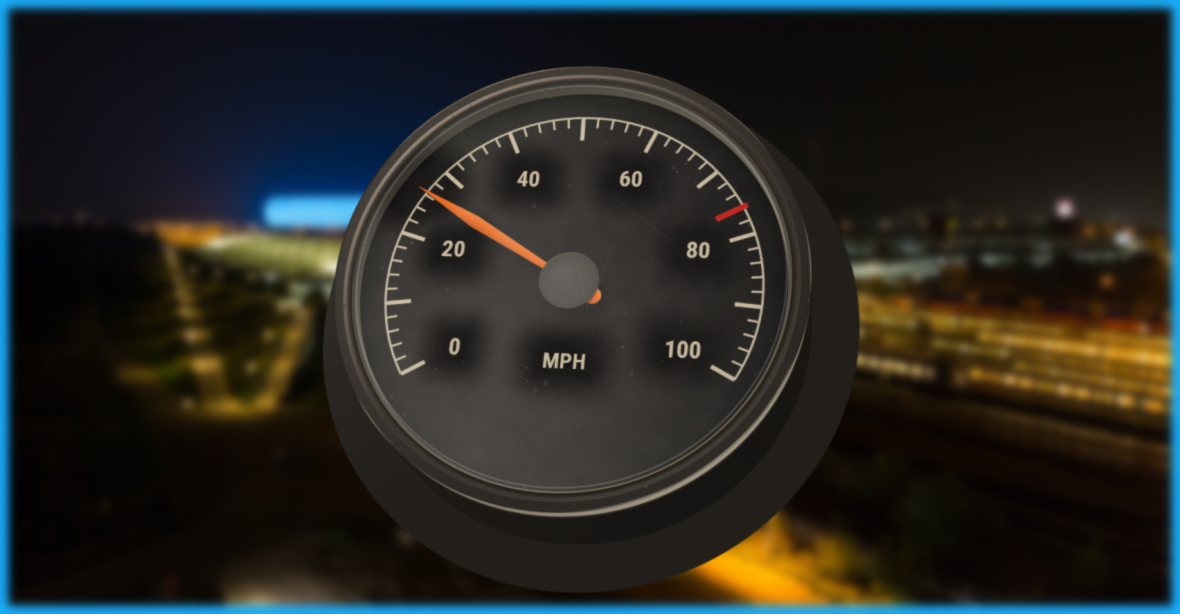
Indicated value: 26 mph
